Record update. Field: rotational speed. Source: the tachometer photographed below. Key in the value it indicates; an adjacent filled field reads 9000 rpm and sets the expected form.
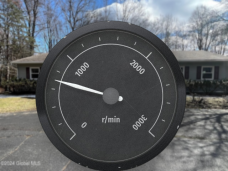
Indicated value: 700 rpm
